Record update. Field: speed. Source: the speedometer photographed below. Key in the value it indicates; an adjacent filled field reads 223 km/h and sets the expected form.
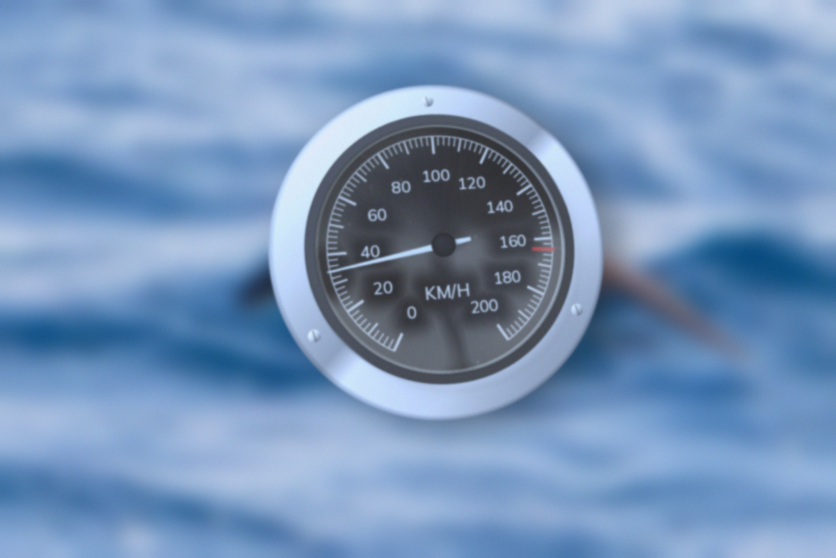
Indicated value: 34 km/h
